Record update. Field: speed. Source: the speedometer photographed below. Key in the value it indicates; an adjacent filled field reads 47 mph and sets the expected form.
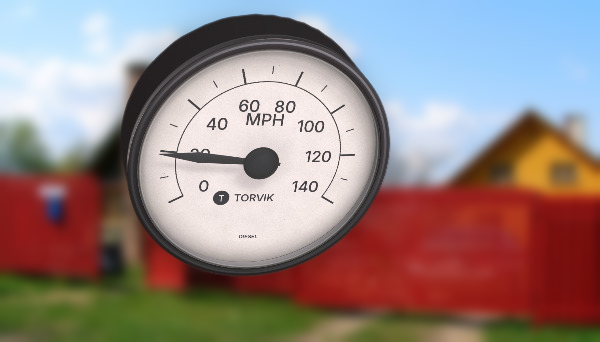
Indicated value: 20 mph
